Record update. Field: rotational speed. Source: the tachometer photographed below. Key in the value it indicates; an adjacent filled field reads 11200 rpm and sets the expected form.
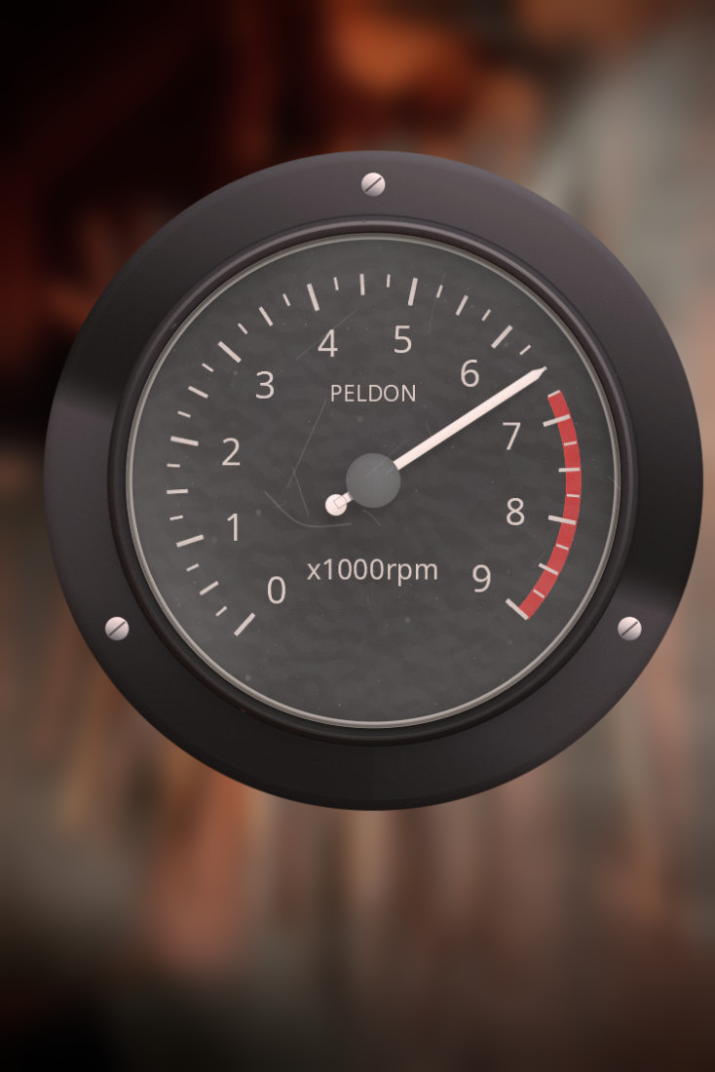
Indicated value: 6500 rpm
